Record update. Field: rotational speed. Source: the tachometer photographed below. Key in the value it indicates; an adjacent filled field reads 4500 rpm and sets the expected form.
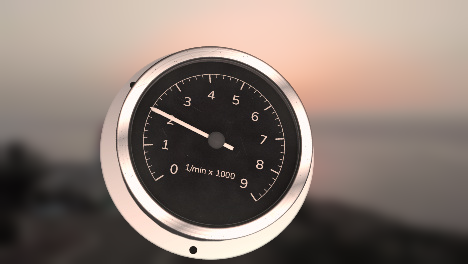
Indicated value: 2000 rpm
